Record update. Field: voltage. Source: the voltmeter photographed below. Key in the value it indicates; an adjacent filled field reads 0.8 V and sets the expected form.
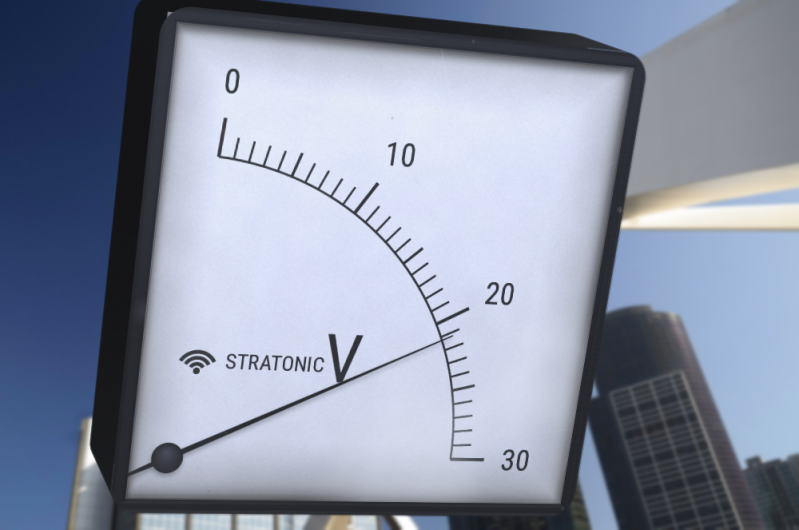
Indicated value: 21 V
